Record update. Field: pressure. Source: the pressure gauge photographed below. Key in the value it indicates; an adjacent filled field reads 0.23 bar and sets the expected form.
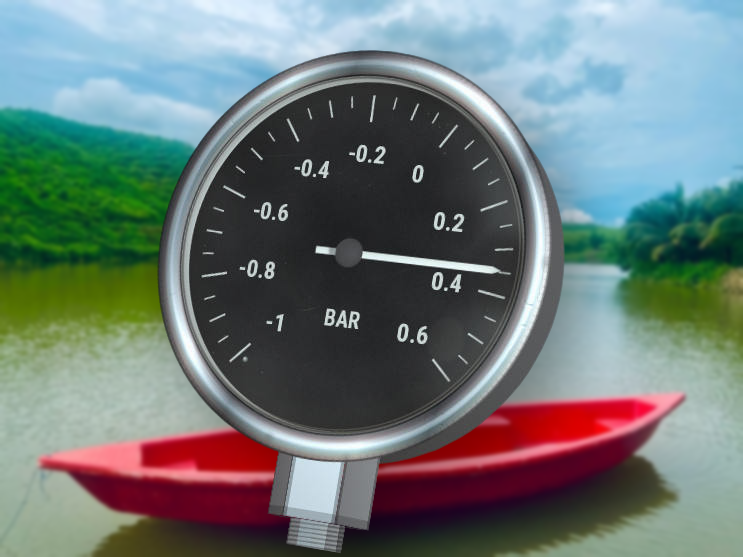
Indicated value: 0.35 bar
